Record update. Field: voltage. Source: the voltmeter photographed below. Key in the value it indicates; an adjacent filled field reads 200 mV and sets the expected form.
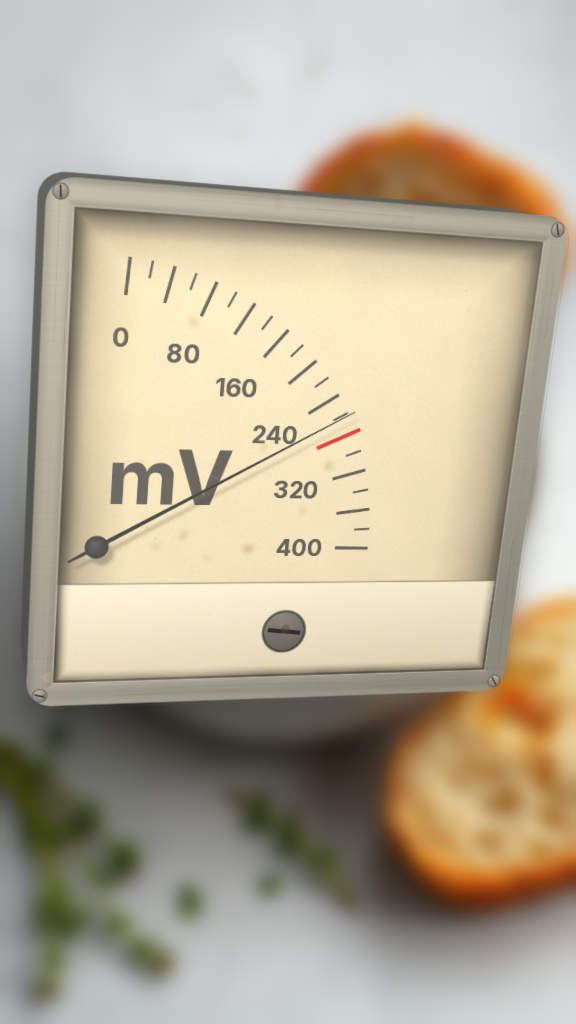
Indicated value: 260 mV
